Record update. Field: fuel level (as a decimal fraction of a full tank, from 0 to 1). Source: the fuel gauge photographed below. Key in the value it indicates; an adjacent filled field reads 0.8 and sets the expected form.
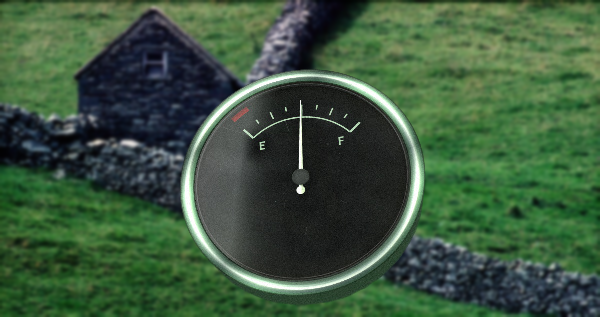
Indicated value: 0.5
